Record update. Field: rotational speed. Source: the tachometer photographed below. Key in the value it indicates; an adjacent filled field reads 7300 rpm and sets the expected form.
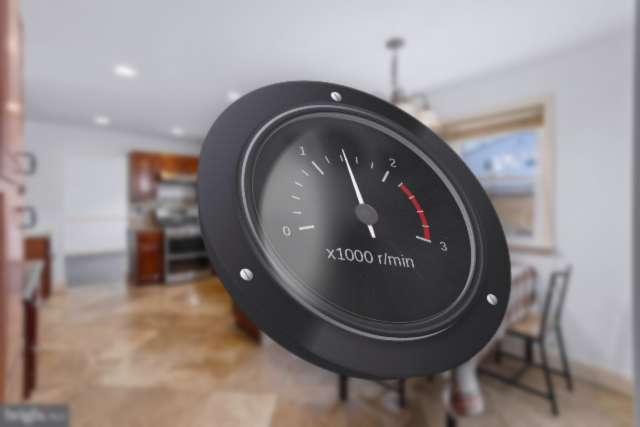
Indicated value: 1400 rpm
